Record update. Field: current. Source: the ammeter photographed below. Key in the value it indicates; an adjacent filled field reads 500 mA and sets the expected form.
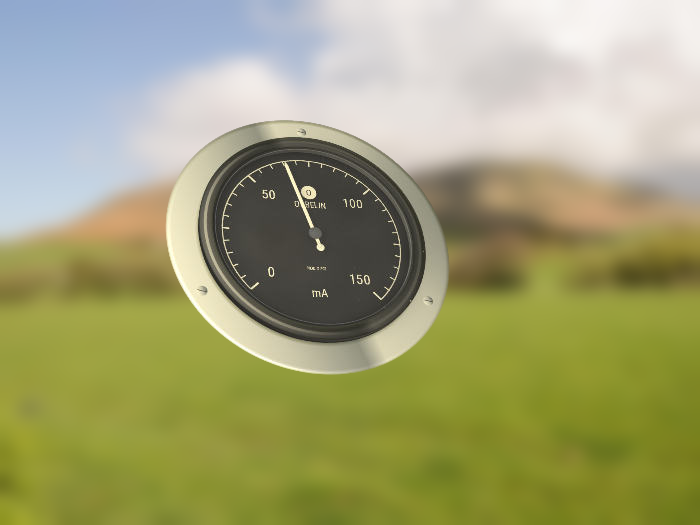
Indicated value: 65 mA
